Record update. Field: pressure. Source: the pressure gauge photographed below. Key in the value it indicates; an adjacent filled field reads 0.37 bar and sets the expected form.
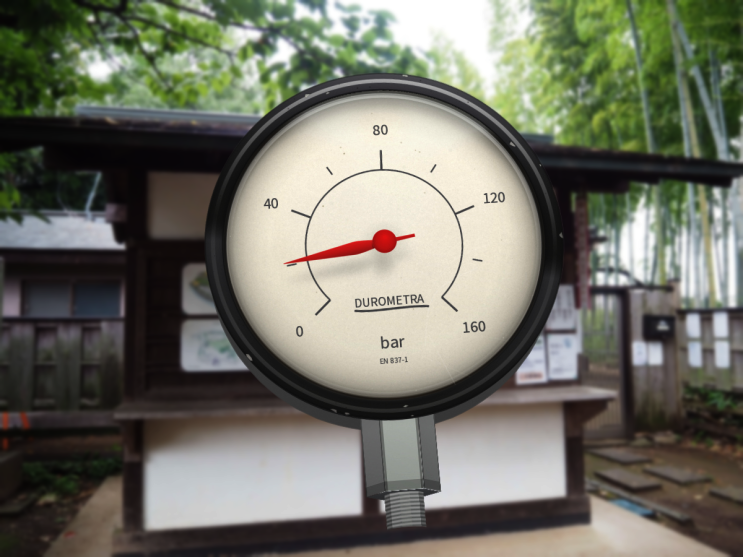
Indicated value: 20 bar
